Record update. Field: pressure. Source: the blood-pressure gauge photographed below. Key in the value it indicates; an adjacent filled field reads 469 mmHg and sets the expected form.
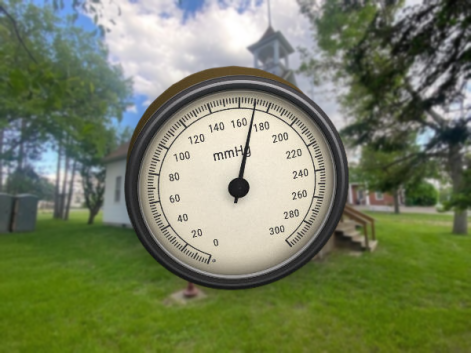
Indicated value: 170 mmHg
